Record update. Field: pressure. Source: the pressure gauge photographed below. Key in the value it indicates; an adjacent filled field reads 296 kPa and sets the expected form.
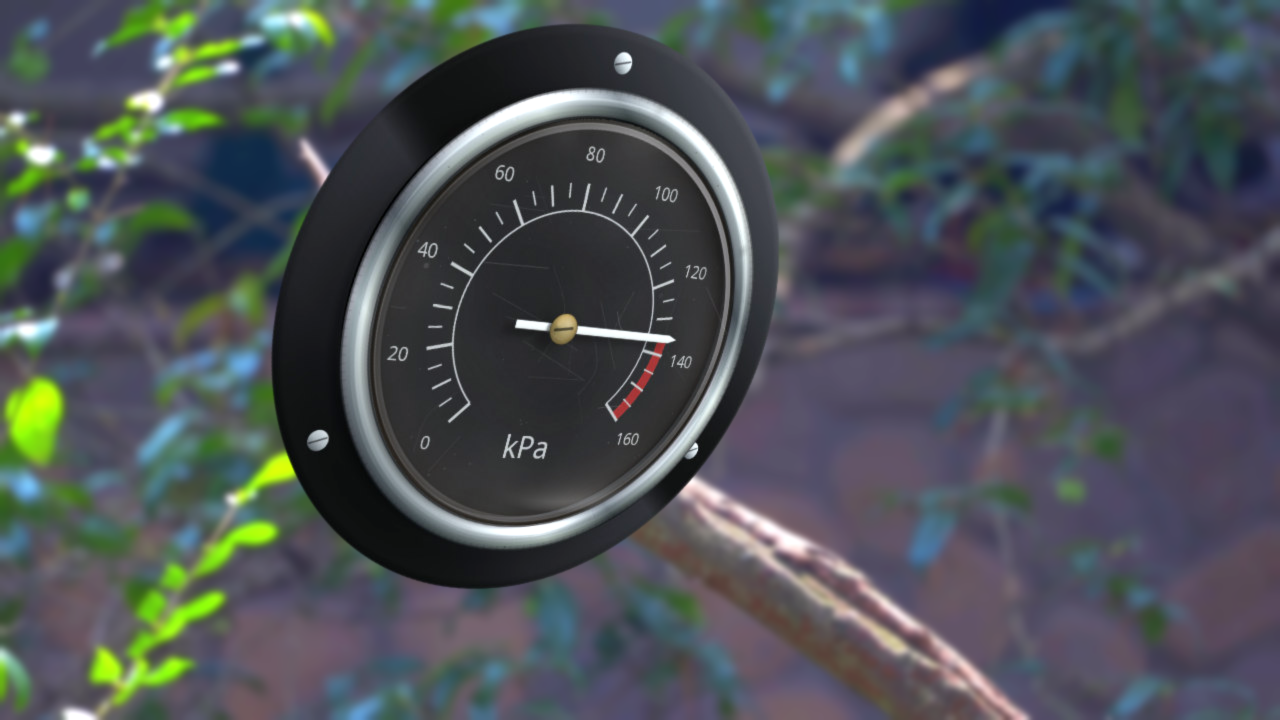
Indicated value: 135 kPa
